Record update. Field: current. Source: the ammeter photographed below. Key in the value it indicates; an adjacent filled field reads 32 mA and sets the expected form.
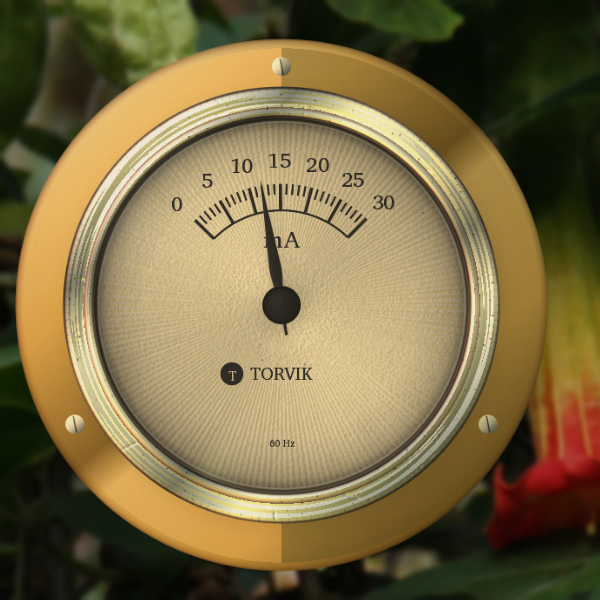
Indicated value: 12 mA
